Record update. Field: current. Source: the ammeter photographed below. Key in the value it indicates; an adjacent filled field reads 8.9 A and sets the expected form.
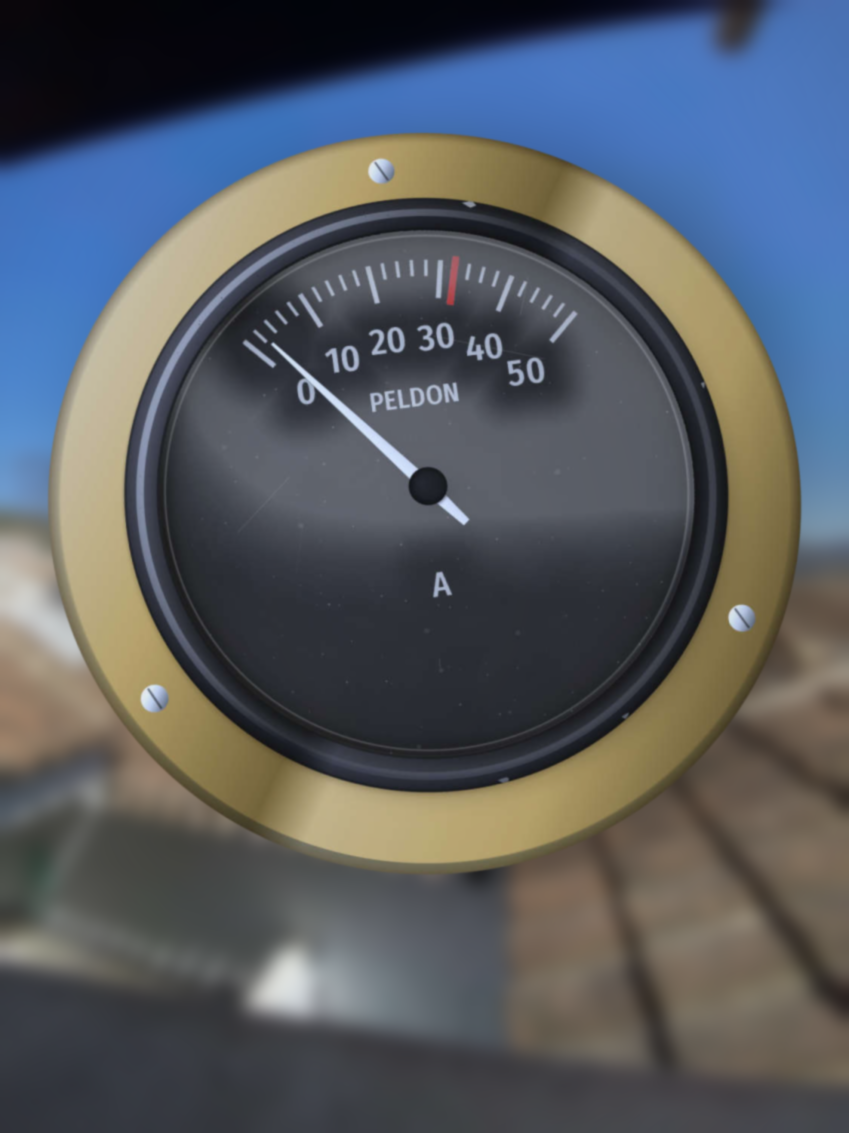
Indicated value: 2 A
